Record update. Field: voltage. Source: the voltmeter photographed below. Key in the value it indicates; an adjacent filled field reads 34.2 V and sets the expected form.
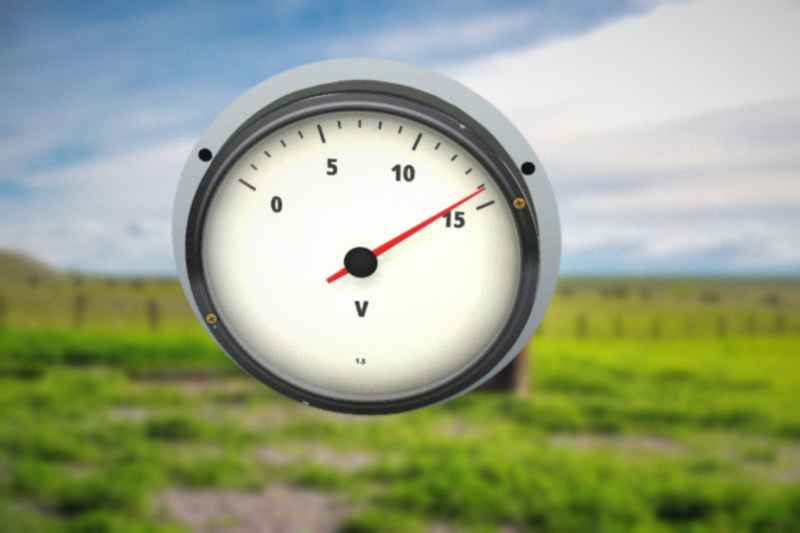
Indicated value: 14 V
